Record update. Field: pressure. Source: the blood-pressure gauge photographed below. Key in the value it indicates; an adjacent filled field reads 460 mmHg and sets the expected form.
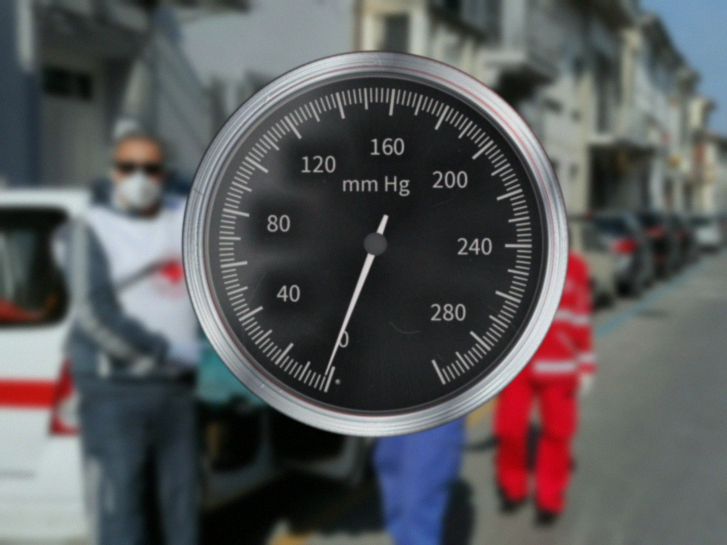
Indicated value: 2 mmHg
